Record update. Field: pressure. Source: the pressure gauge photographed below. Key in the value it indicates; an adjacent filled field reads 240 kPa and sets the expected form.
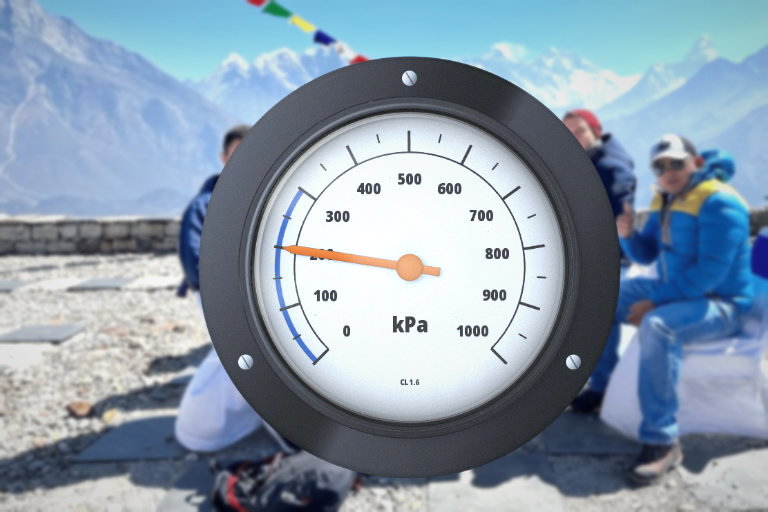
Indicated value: 200 kPa
